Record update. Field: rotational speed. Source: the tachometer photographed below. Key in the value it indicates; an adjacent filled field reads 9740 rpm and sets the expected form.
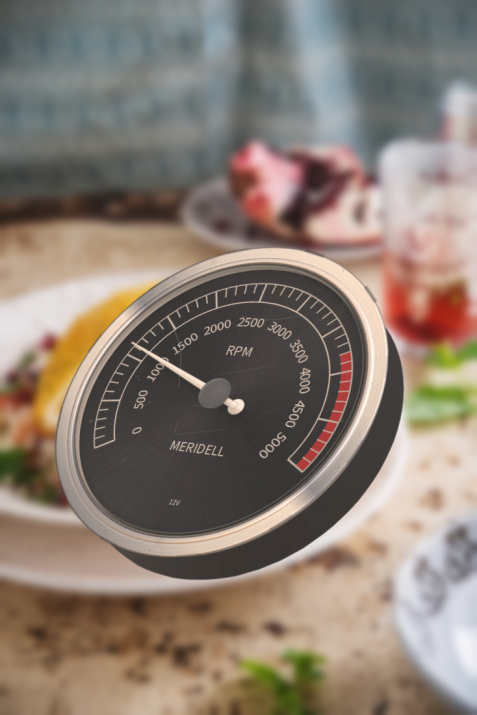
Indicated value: 1100 rpm
